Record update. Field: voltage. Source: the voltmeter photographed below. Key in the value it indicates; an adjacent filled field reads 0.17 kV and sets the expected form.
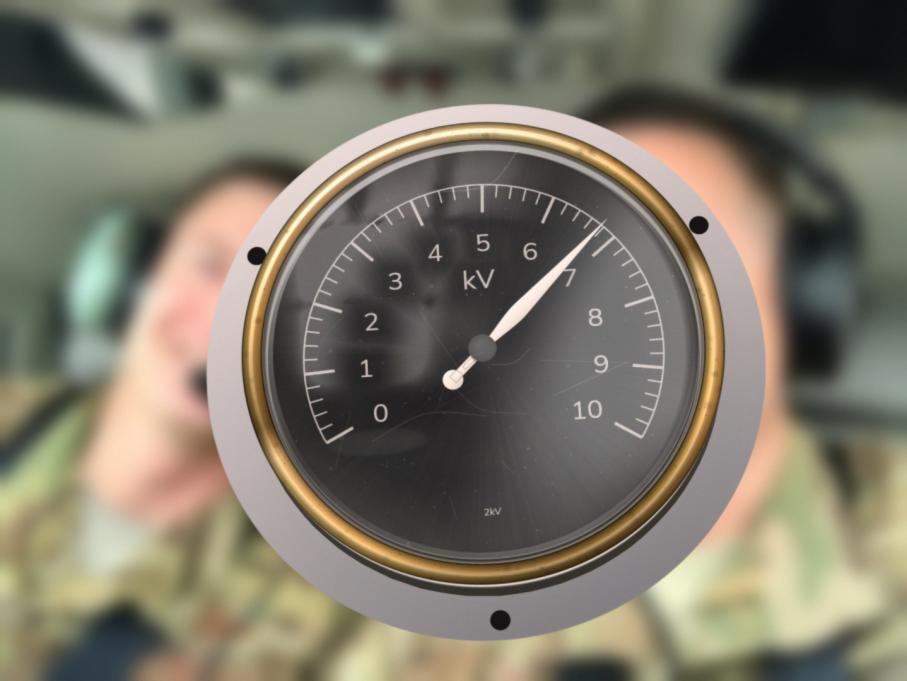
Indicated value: 6.8 kV
